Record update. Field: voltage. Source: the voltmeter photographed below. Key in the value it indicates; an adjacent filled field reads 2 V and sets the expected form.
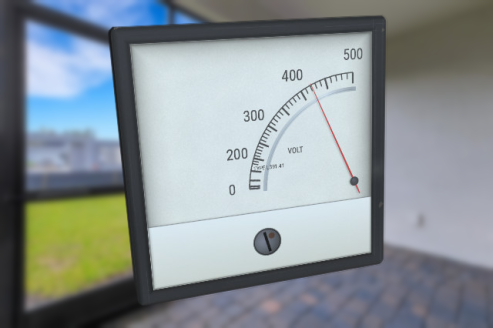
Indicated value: 420 V
